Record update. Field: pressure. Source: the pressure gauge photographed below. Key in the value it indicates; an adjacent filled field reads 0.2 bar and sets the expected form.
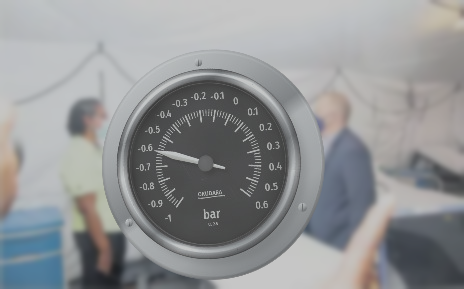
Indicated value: -0.6 bar
